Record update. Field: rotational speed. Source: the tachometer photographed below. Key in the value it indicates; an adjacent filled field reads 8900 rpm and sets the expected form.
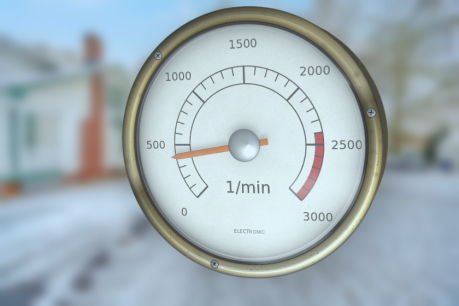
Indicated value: 400 rpm
